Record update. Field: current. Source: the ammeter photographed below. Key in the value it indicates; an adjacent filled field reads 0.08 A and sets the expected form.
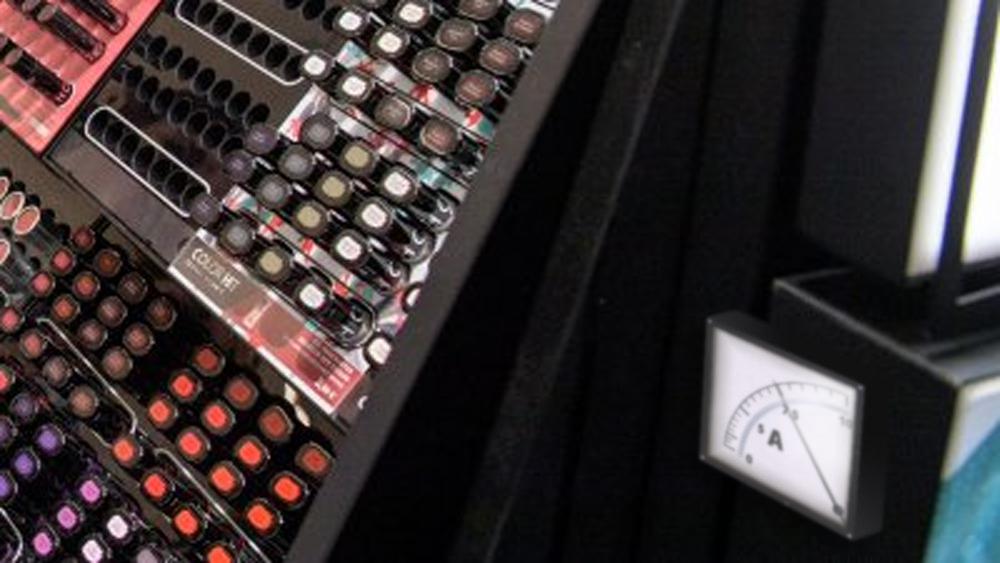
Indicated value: 7.5 A
